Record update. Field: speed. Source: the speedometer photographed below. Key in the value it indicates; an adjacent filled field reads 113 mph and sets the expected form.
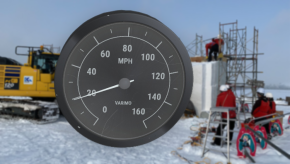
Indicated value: 20 mph
